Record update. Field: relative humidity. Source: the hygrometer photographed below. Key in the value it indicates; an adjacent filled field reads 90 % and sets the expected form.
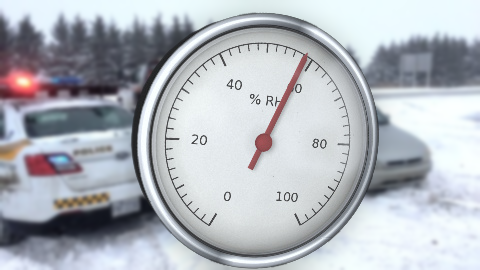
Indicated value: 58 %
